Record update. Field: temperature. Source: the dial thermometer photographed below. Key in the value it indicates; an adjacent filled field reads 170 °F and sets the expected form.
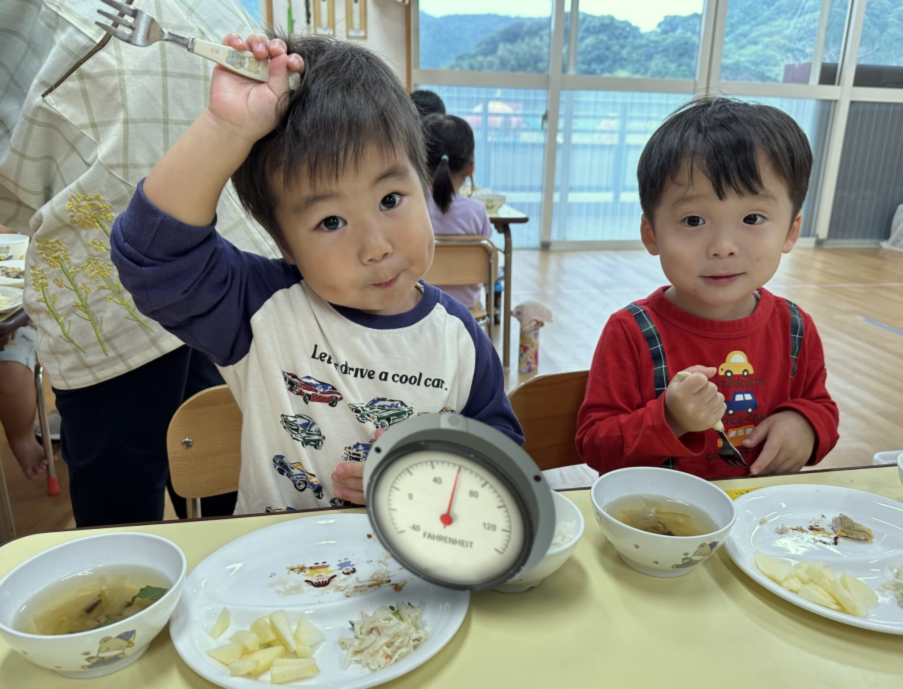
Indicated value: 60 °F
